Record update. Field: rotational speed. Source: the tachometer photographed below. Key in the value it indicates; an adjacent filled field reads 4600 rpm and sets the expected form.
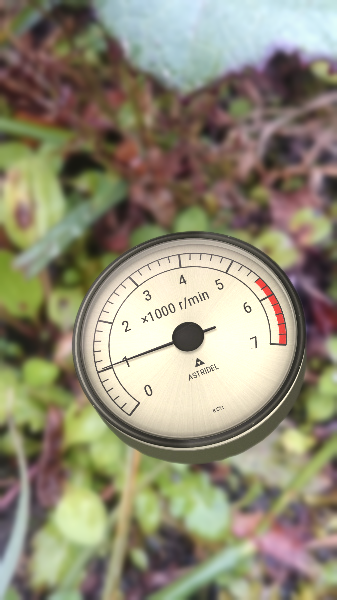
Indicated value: 1000 rpm
